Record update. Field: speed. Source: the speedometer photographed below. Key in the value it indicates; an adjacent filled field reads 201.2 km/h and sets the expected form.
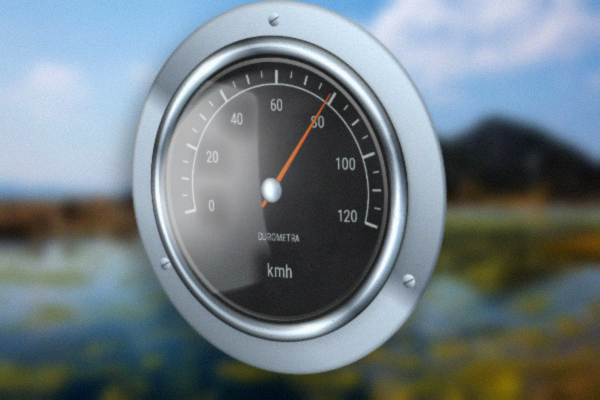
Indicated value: 80 km/h
